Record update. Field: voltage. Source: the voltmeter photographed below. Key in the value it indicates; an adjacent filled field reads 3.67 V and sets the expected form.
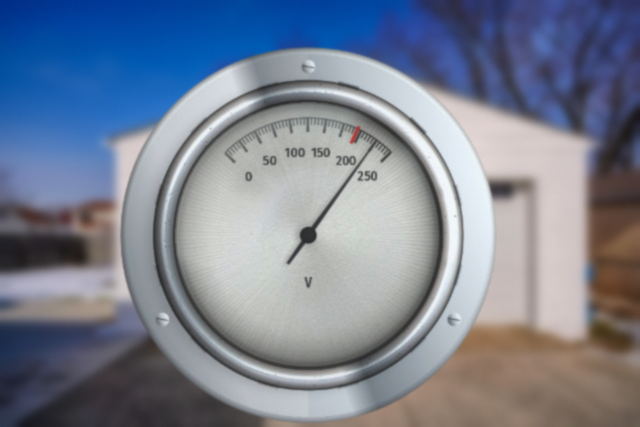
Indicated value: 225 V
